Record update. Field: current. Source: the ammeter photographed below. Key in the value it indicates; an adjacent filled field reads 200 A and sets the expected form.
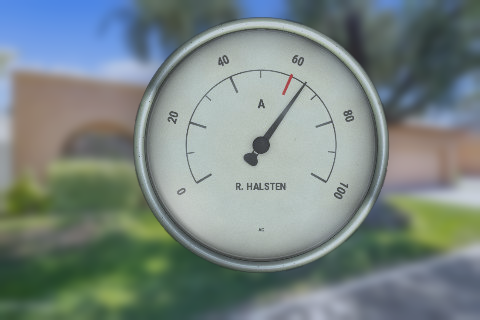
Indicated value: 65 A
